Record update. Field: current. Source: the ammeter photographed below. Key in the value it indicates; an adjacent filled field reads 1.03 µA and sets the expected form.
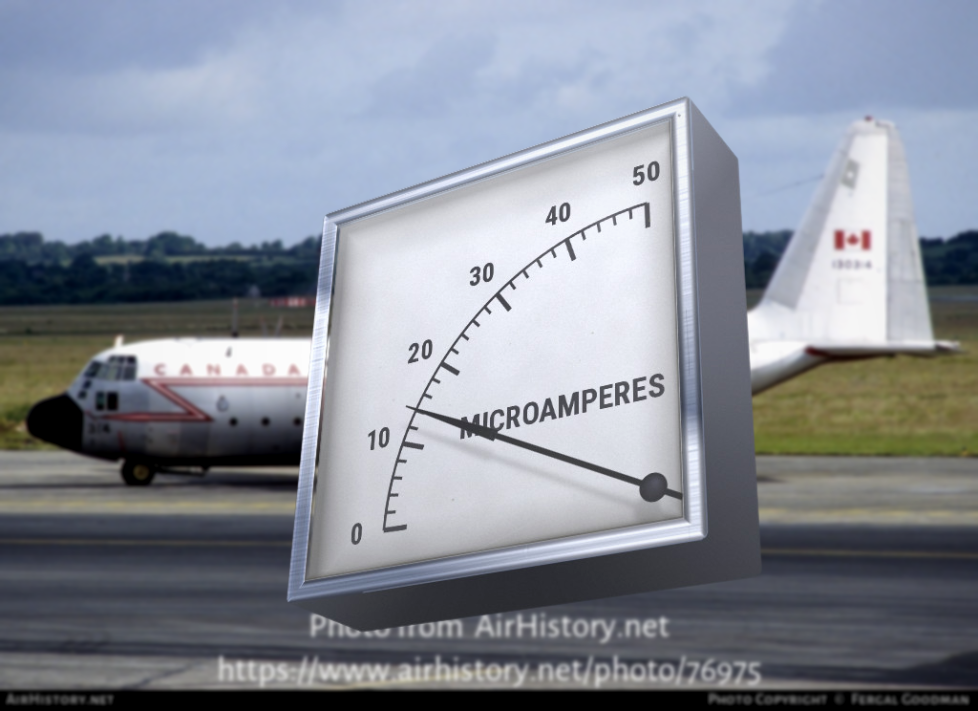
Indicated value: 14 µA
